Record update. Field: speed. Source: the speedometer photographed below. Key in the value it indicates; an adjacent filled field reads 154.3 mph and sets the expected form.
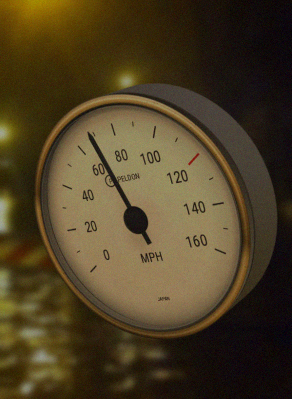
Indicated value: 70 mph
